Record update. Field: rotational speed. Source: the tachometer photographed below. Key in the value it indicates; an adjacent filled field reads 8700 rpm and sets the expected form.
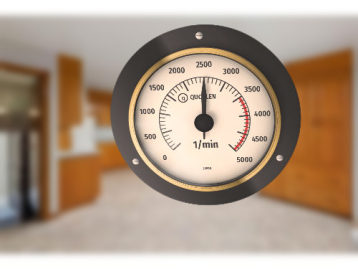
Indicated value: 2500 rpm
